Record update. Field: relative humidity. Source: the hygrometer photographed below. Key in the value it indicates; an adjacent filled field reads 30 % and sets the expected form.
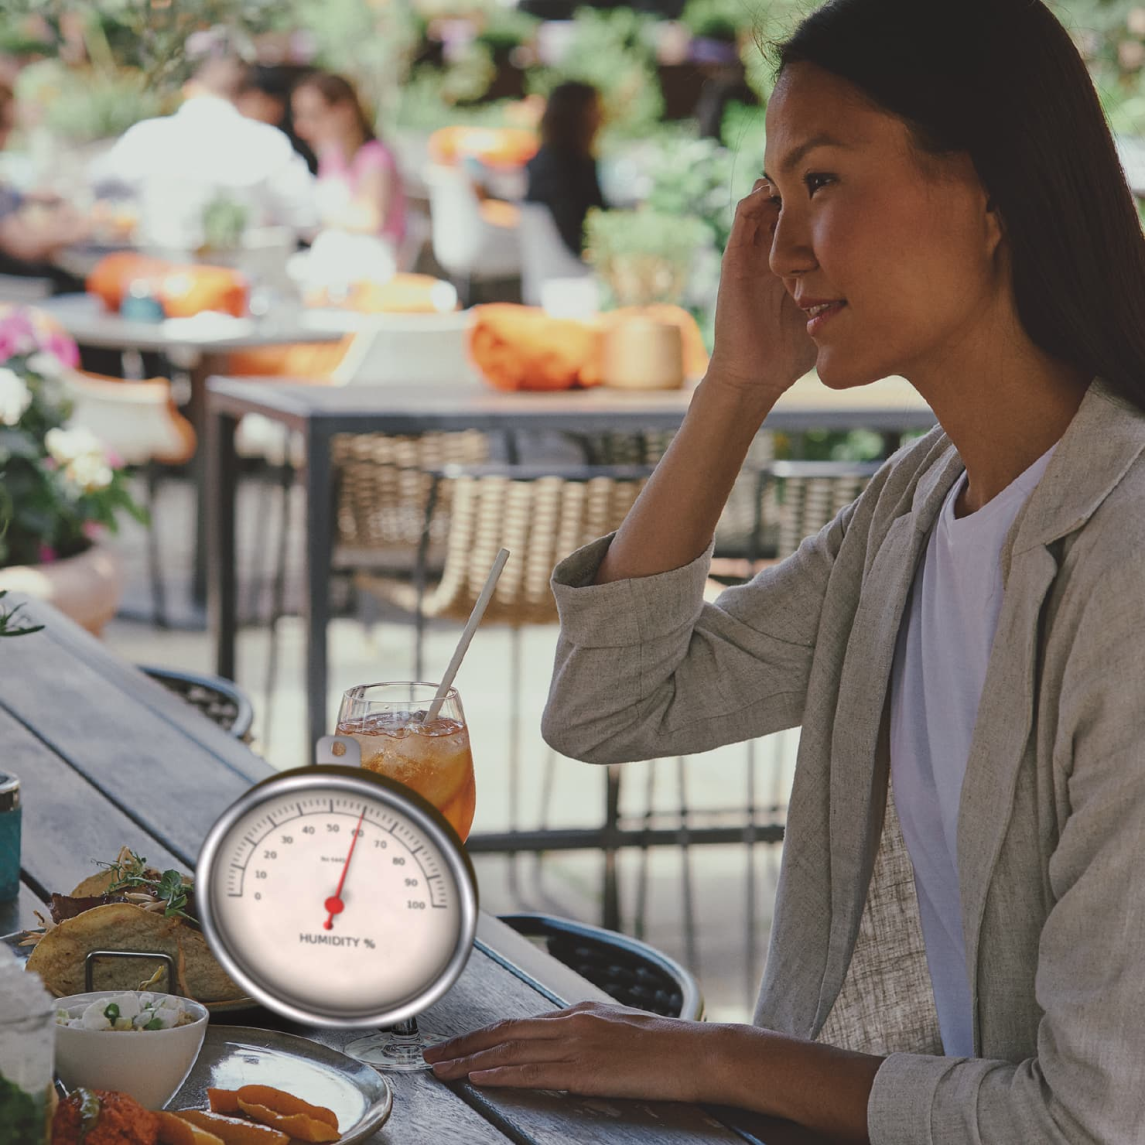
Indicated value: 60 %
